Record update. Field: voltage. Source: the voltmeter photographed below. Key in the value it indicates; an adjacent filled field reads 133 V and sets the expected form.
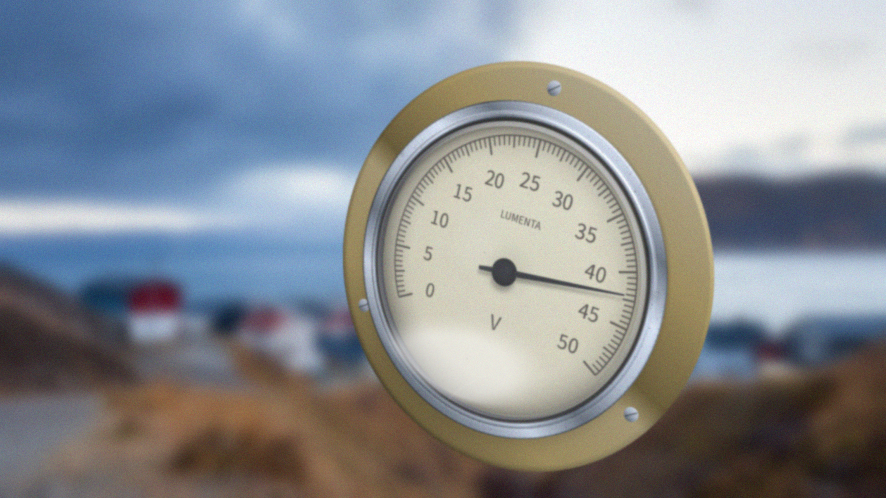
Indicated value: 42 V
